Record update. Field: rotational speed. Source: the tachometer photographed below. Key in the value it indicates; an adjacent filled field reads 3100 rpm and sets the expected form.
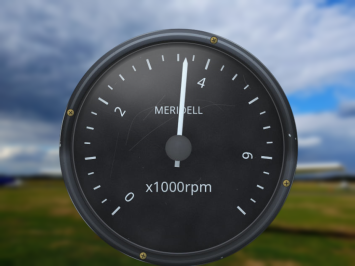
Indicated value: 3625 rpm
